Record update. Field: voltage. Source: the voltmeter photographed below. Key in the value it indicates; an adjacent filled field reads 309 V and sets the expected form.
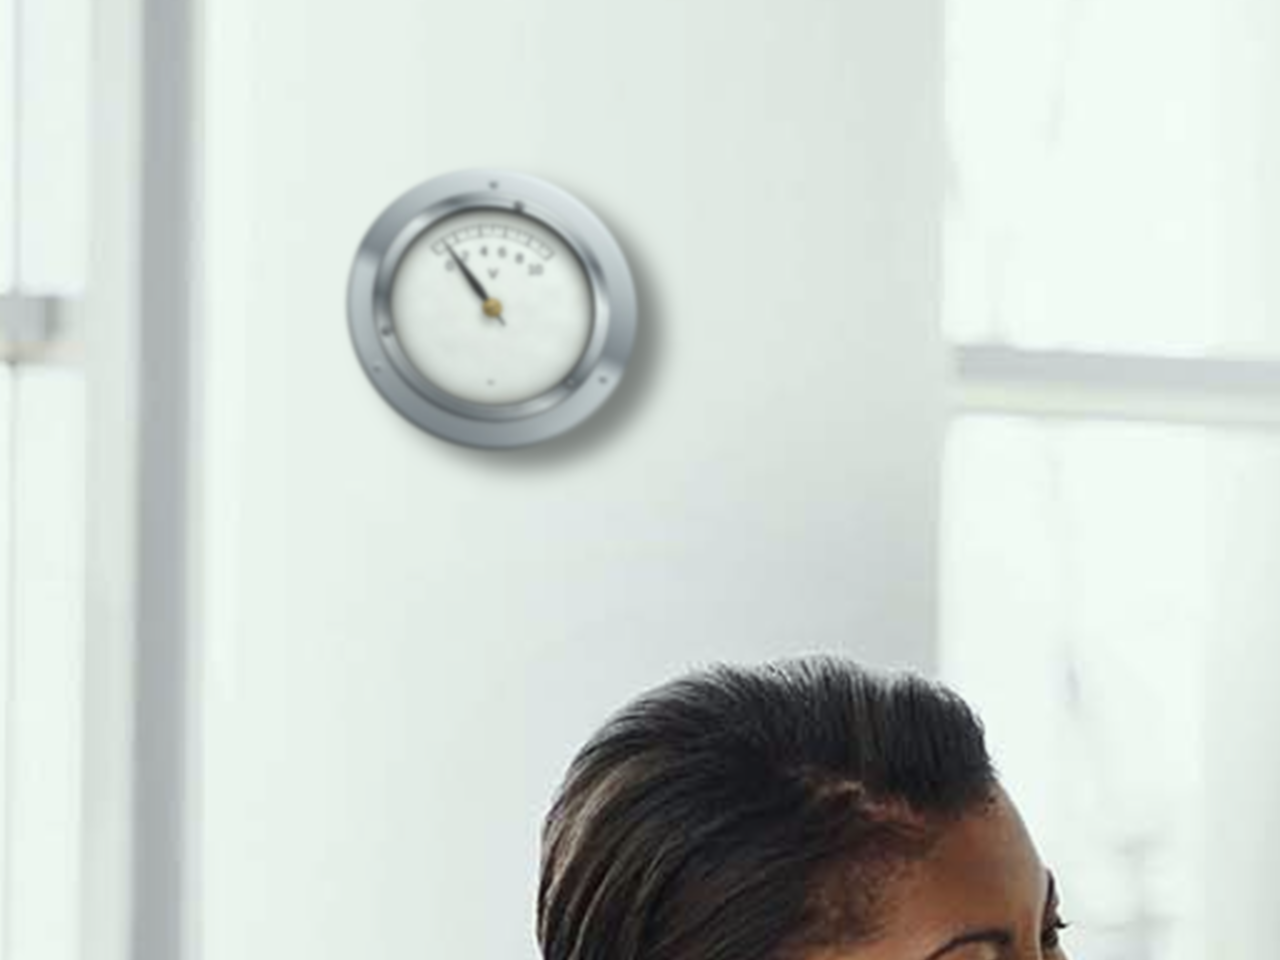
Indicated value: 1 V
